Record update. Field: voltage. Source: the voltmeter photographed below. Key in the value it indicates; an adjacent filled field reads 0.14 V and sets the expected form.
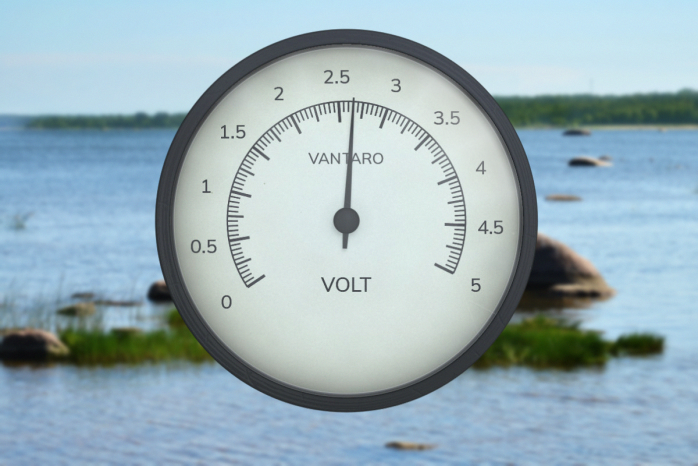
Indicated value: 2.65 V
